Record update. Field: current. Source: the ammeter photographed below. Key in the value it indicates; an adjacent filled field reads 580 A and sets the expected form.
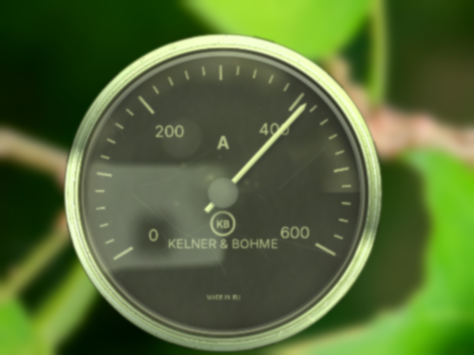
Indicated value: 410 A
